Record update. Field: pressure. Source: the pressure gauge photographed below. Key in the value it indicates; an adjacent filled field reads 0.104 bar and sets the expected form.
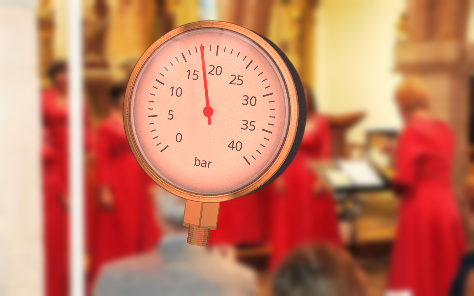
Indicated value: 18 bar
